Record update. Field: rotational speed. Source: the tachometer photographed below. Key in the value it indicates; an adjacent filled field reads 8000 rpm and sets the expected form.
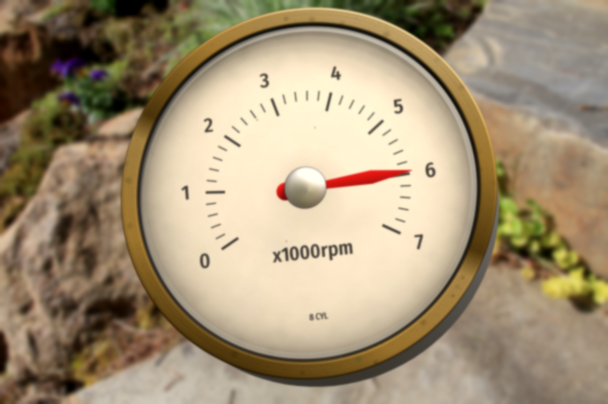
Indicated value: 6000 rpm
